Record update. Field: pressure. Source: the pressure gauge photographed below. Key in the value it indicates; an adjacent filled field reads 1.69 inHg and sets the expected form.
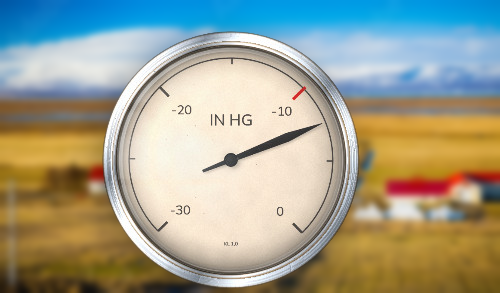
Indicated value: -7.5 inHg
